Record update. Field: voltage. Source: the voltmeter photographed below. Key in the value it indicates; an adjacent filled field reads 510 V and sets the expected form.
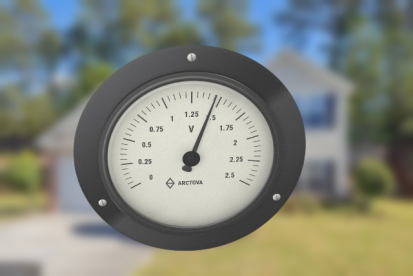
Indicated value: 1.45 V
